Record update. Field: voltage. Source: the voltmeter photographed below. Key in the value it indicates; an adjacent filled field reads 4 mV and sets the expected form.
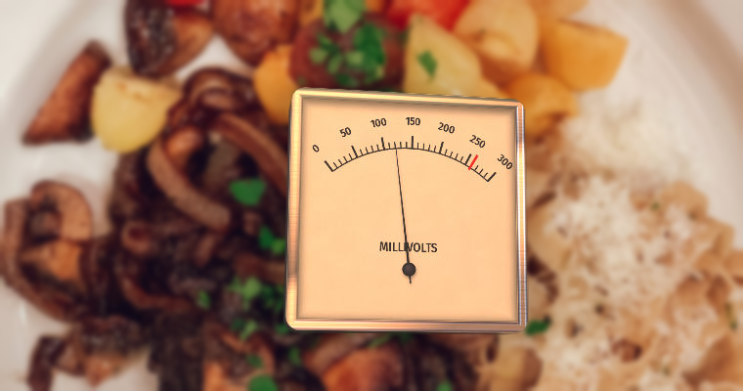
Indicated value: 120 mV
